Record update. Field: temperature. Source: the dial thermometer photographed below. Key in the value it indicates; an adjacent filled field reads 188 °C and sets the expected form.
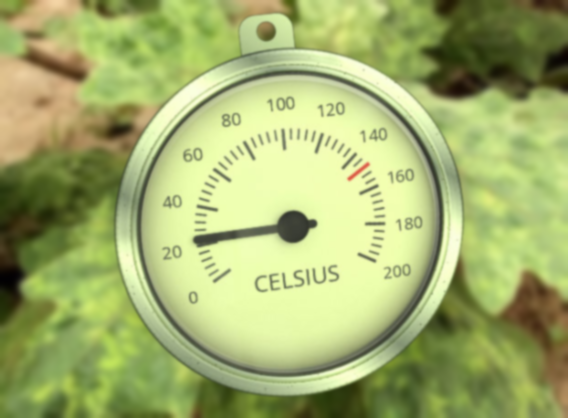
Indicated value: 24 °C
